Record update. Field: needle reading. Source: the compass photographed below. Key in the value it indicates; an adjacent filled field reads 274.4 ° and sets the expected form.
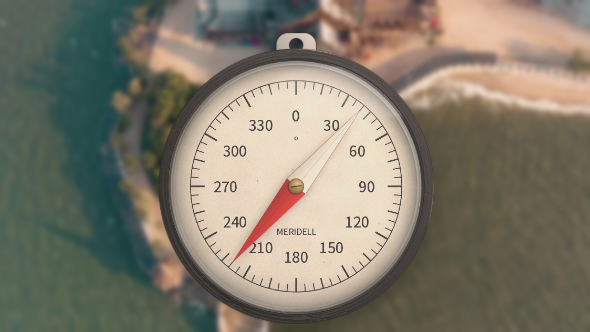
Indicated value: 220 °
